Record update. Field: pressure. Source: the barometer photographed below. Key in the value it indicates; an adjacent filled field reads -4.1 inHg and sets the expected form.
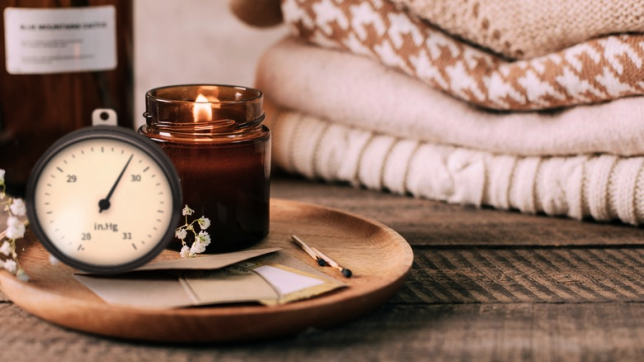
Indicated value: 29.8 inHg
